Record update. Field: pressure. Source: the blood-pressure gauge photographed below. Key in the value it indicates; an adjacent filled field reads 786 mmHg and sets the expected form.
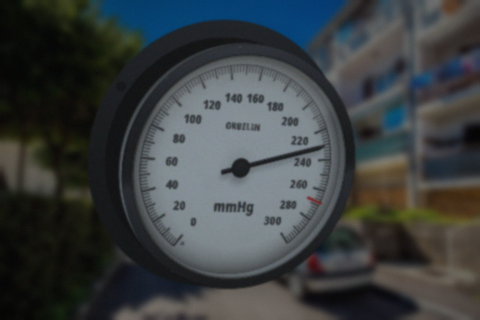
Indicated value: 230 mmHg
